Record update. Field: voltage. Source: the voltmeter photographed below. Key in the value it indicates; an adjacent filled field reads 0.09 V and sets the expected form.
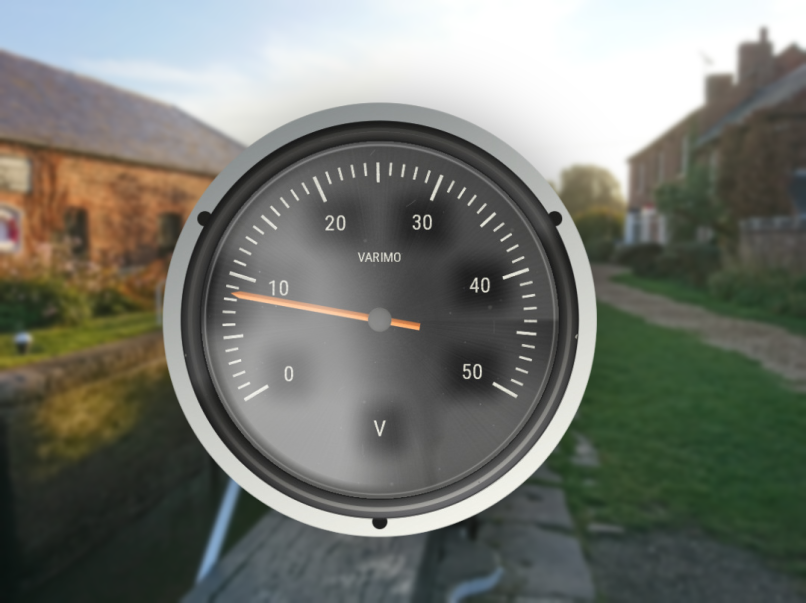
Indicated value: 8.5 V
